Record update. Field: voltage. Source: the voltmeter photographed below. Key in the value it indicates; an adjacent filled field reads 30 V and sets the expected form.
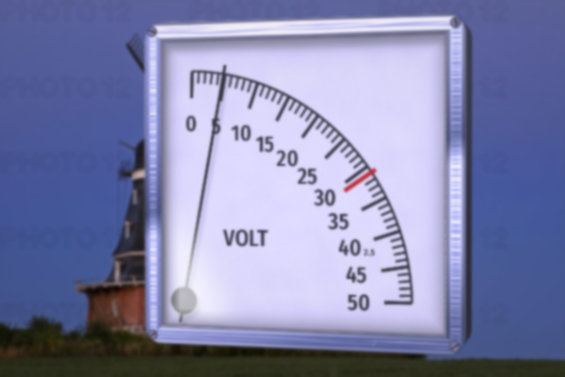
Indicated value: 5 V
